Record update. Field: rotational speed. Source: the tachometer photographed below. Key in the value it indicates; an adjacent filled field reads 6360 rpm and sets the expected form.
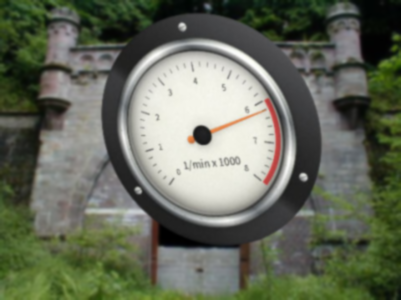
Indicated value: 6200 rpm
